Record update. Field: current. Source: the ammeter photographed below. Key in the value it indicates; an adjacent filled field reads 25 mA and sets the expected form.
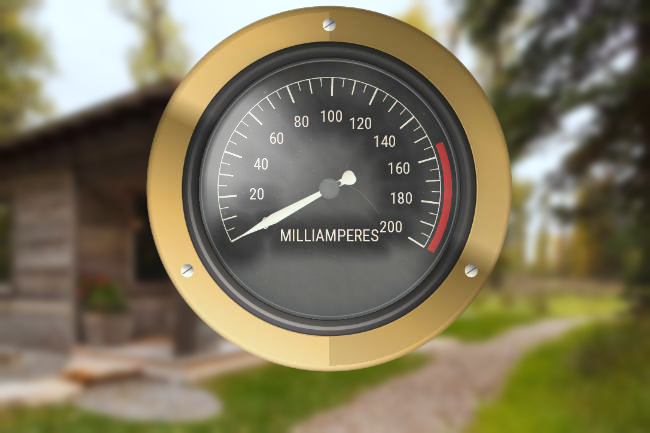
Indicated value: 0 mA
